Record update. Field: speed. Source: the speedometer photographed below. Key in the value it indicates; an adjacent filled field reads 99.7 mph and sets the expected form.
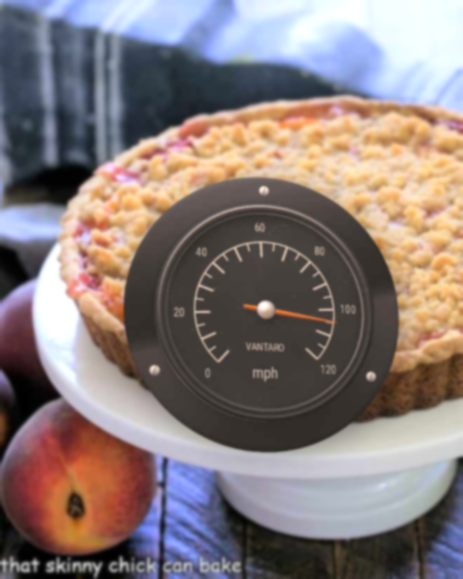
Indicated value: 105 mph
